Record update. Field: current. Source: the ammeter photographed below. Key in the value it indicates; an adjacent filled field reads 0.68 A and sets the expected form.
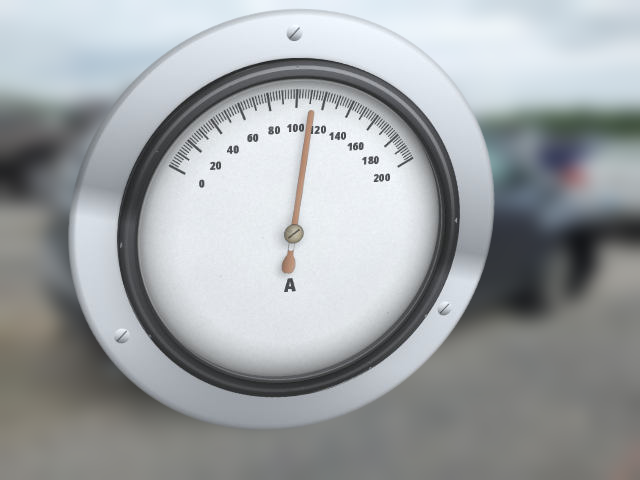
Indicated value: 110 A
